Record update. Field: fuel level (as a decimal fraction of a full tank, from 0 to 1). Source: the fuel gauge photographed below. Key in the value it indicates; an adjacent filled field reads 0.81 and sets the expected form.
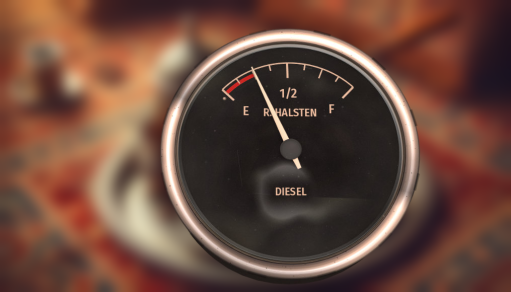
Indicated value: 0.25
